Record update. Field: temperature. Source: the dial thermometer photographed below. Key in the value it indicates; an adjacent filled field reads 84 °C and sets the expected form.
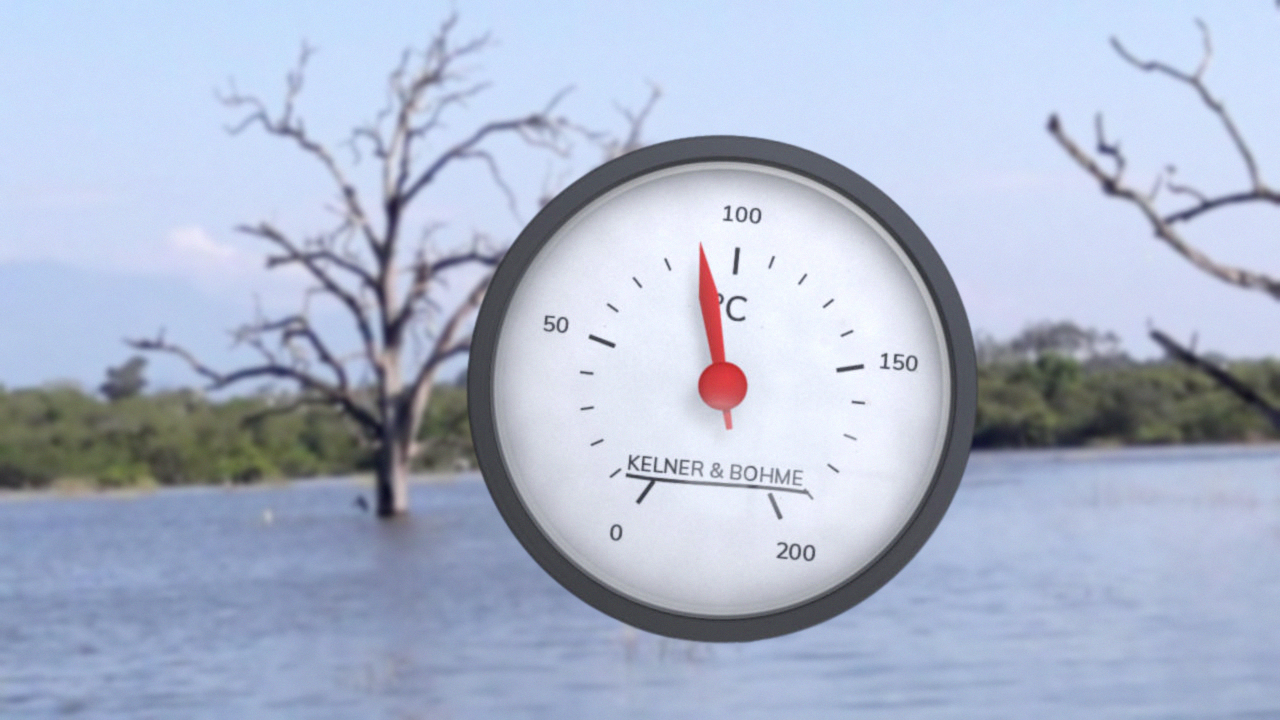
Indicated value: 90 °C
